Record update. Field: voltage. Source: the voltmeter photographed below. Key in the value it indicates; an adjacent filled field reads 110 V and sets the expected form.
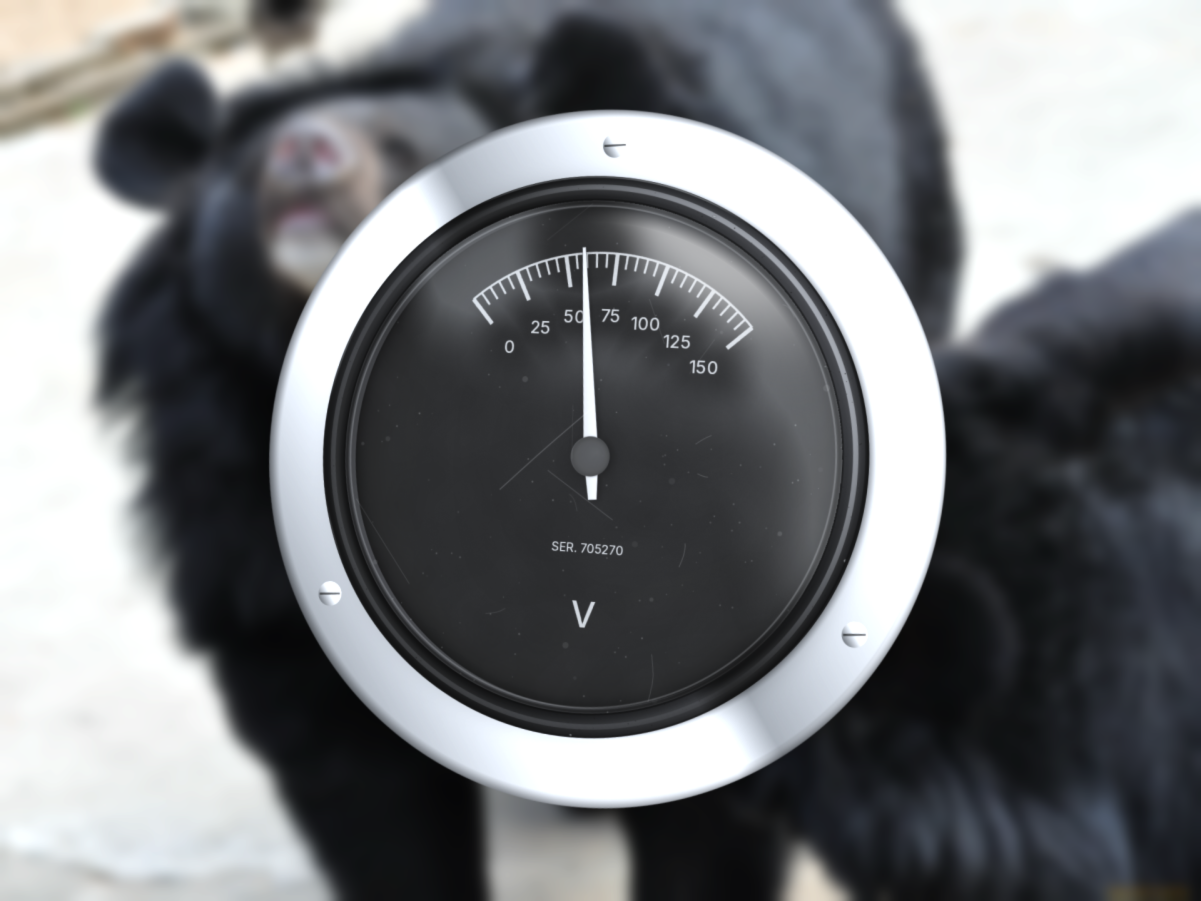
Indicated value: 60 V
